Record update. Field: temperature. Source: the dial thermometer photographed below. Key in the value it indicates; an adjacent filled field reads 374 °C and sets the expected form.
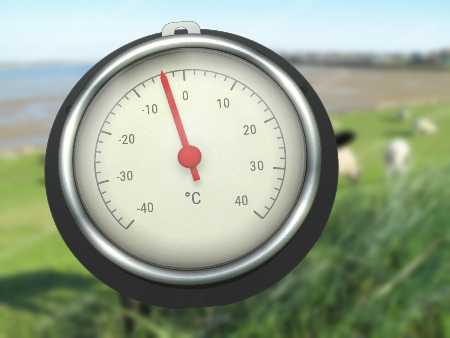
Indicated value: -4 °C
